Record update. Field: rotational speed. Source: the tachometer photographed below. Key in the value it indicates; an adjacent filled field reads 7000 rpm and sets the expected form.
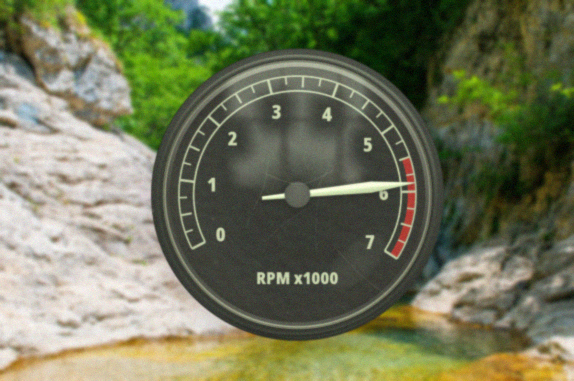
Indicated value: 5875 rpm
